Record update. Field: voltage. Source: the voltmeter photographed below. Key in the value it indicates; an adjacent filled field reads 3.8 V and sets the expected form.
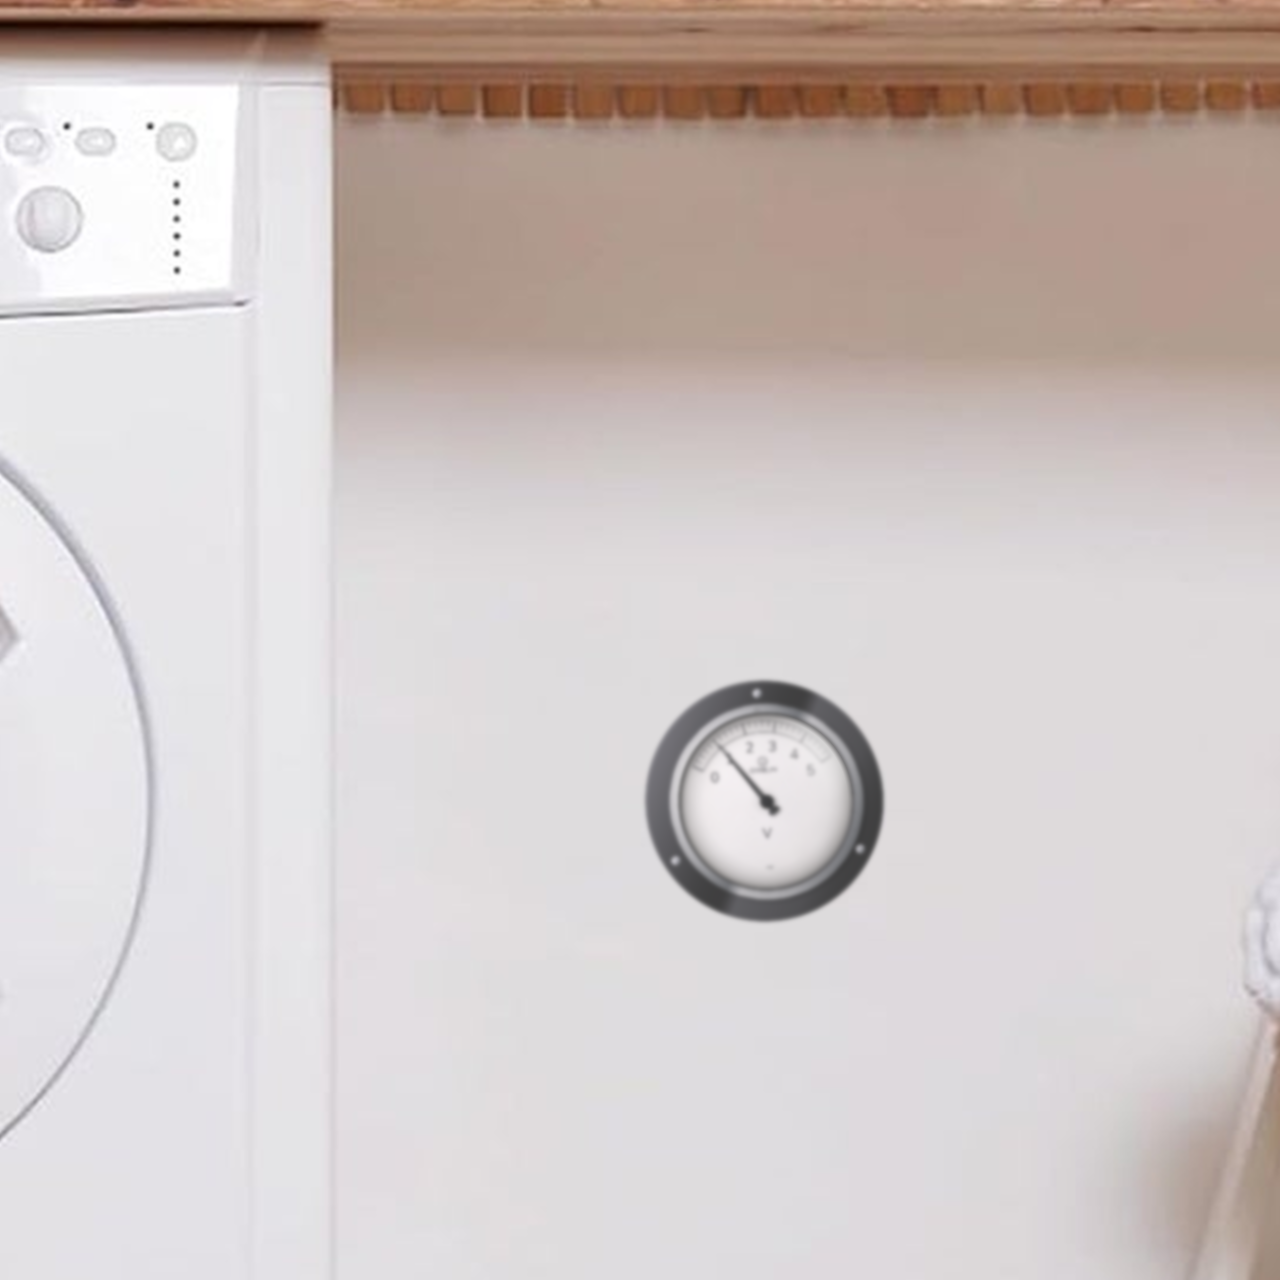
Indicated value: 1 V
